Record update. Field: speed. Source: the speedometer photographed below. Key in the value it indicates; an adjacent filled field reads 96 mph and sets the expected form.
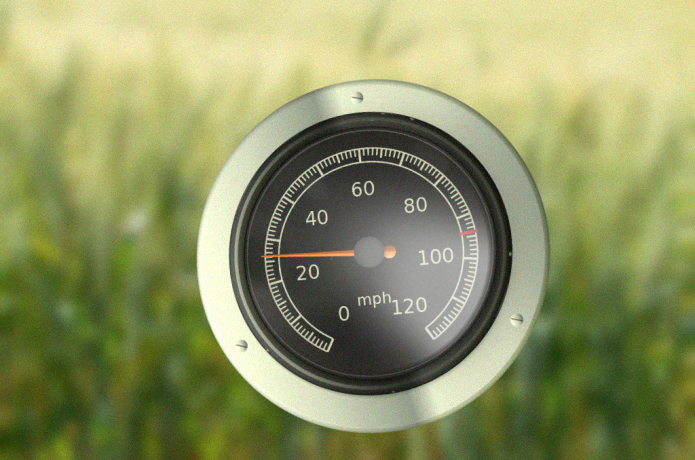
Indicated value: 26 mph
